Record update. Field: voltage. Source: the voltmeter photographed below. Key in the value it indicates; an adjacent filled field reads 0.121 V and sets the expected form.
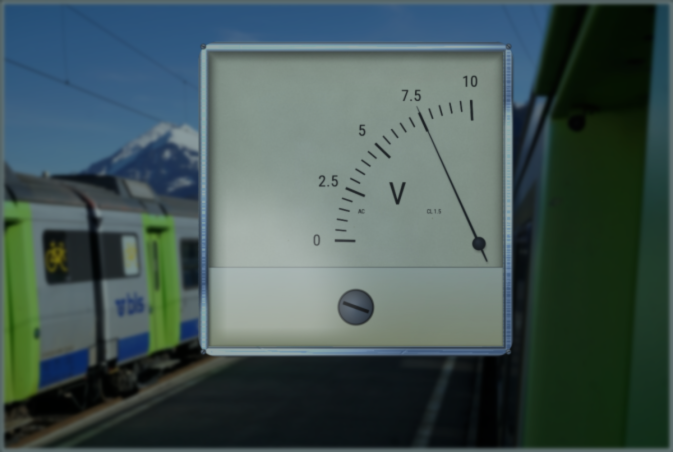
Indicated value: 7.5 V
